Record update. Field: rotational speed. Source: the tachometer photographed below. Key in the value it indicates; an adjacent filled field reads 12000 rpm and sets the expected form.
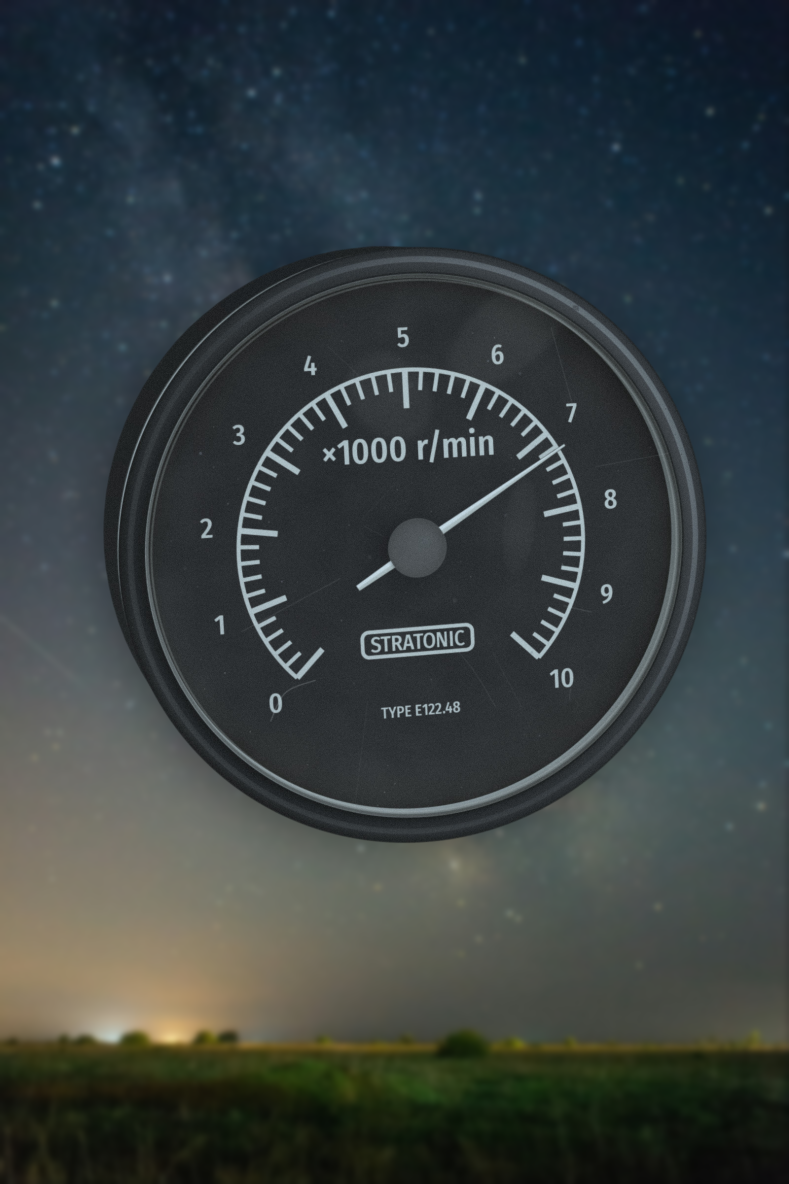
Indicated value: 7200 rpm
